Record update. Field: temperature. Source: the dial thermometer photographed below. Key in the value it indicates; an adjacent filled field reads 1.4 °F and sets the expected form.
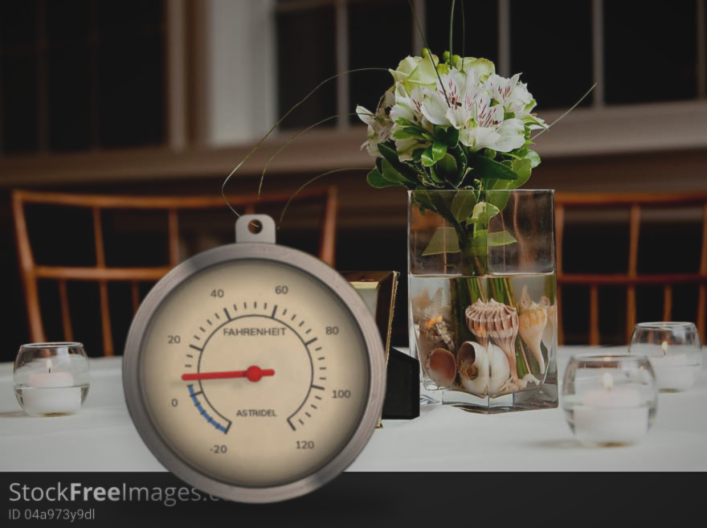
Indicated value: 8 °F
